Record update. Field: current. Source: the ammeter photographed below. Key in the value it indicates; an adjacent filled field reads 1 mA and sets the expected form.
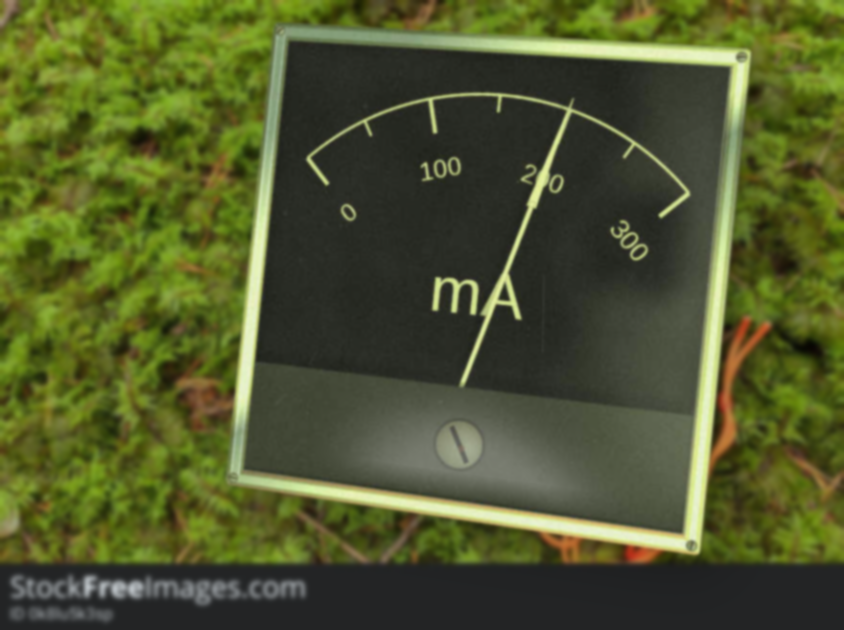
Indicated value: 200 mA
